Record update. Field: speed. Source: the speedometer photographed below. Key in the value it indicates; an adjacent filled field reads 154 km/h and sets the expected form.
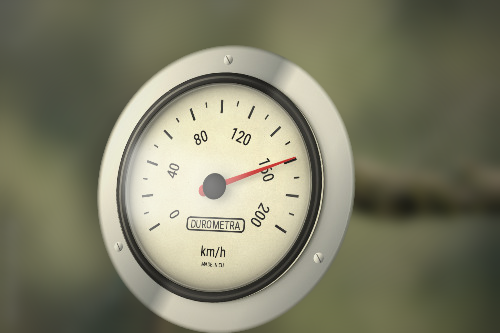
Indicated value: 160 km/h
